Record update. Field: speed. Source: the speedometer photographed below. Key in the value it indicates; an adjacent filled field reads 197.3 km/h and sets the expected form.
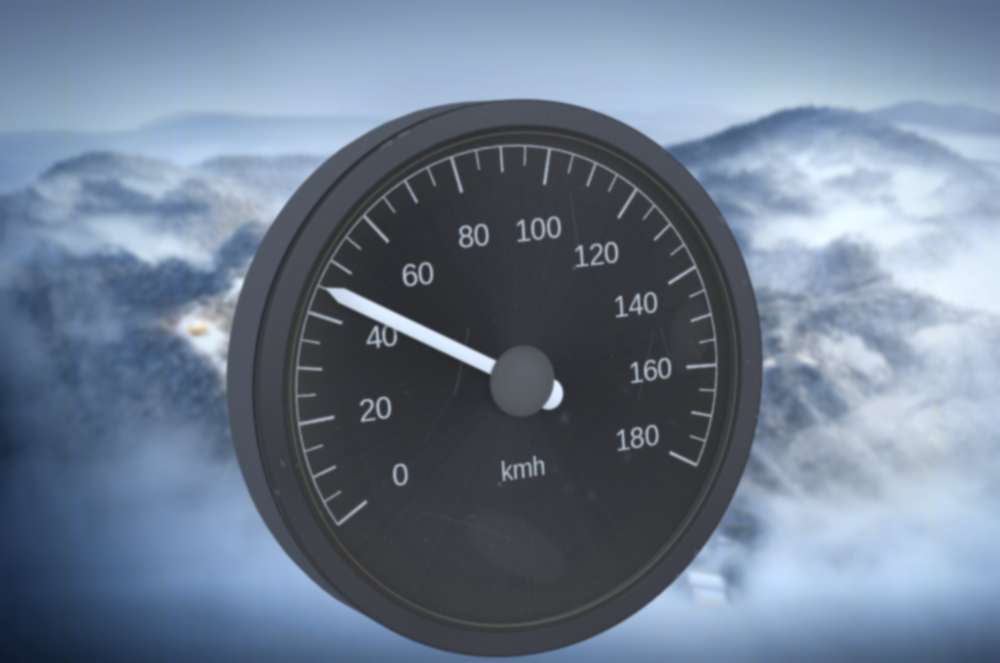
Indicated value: 45 km/h
